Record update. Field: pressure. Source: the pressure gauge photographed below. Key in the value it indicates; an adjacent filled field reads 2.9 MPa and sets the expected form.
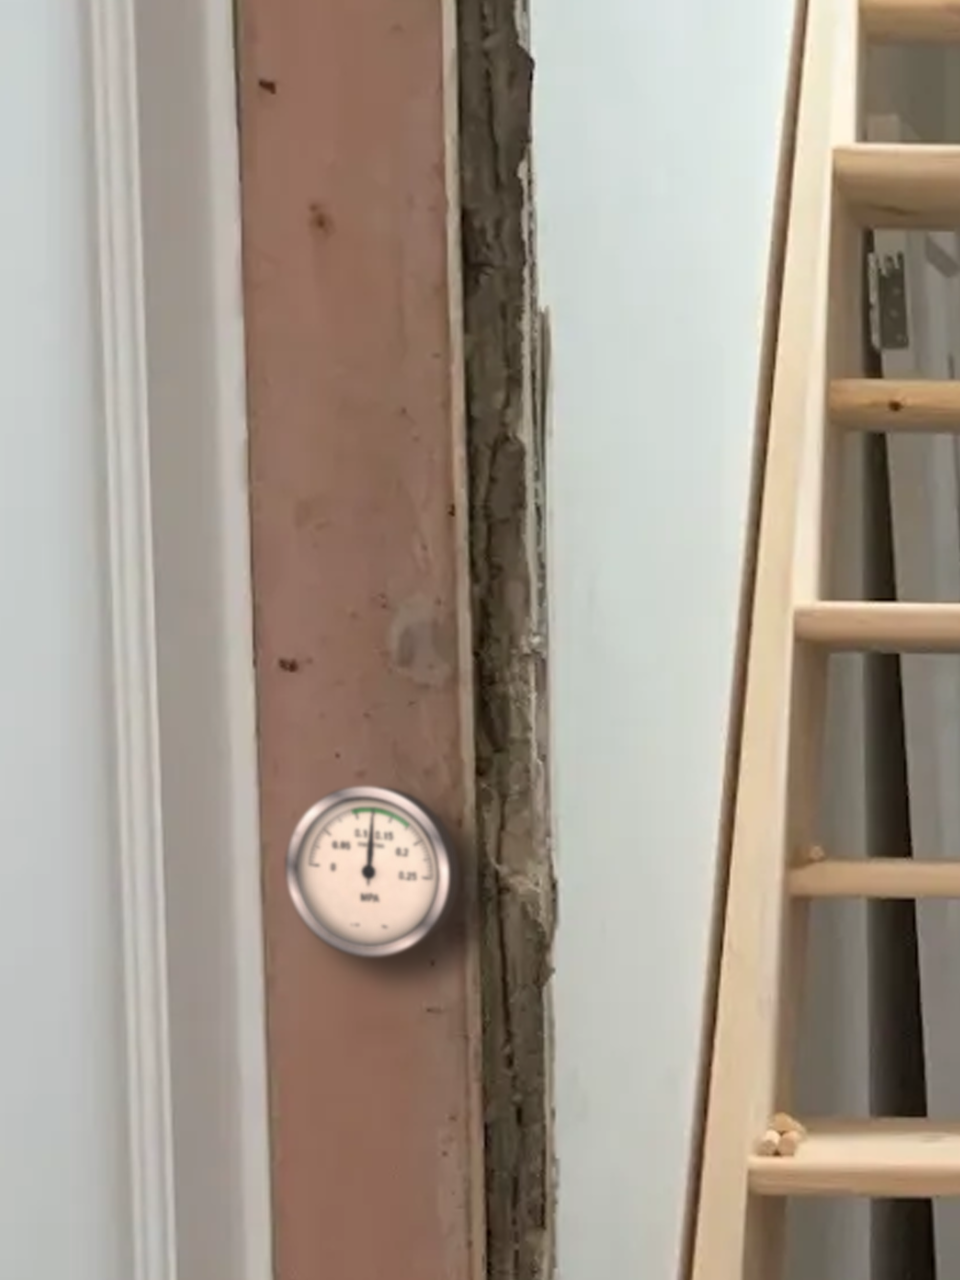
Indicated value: 0.125 MPa
